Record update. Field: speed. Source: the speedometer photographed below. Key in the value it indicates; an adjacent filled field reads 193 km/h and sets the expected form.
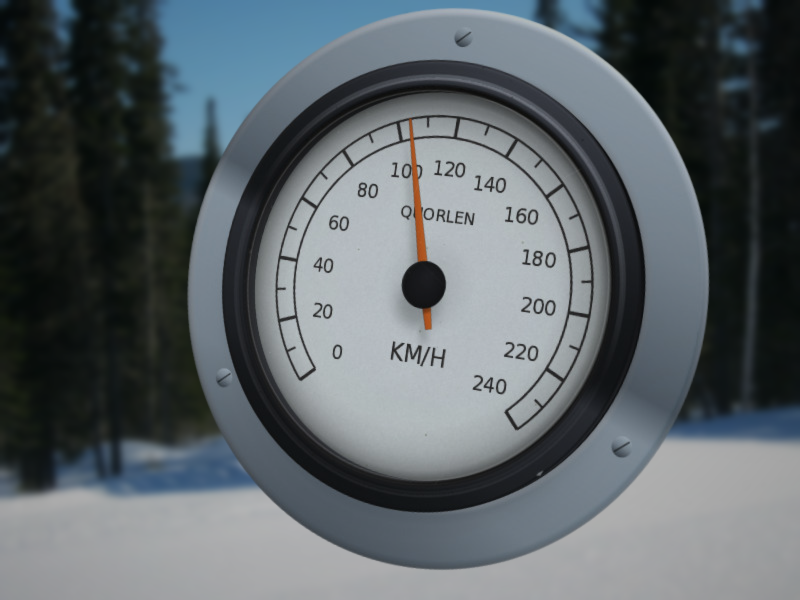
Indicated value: 105 km/h
